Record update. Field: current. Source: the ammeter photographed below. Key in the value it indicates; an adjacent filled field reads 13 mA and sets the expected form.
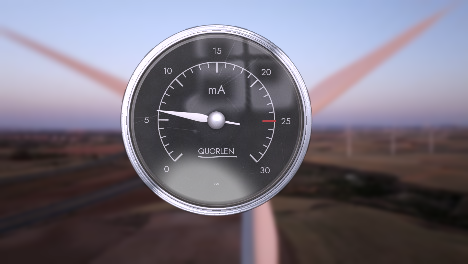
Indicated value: 6 mA
